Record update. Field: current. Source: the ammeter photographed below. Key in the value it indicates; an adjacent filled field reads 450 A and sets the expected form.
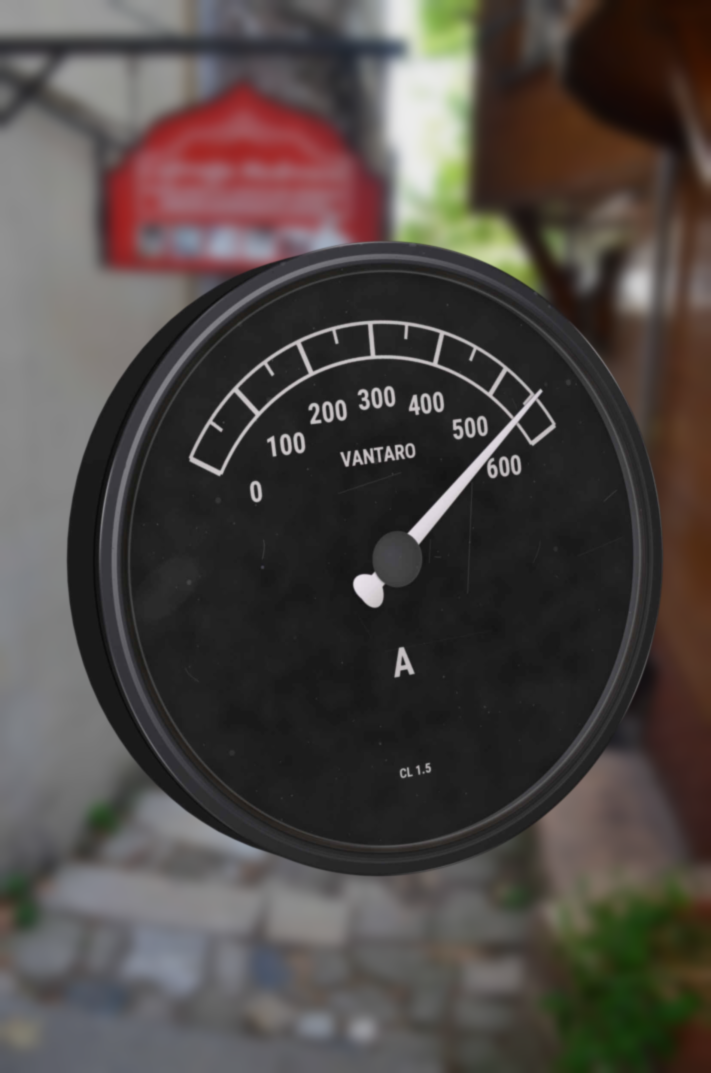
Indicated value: 550 A
